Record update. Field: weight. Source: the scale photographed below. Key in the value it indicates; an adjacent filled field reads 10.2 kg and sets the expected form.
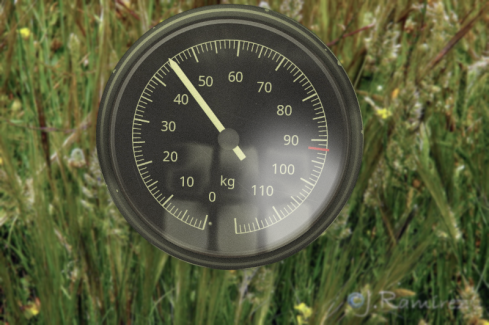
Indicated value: 45 kg
